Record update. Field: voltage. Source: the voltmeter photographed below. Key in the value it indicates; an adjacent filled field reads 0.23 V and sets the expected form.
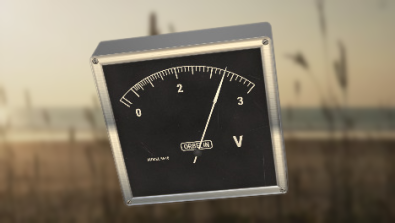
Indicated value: 2.65 V
